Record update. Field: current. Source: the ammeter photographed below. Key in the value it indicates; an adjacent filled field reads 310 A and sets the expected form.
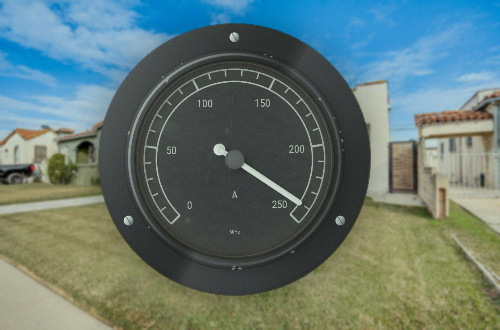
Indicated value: 240 A
